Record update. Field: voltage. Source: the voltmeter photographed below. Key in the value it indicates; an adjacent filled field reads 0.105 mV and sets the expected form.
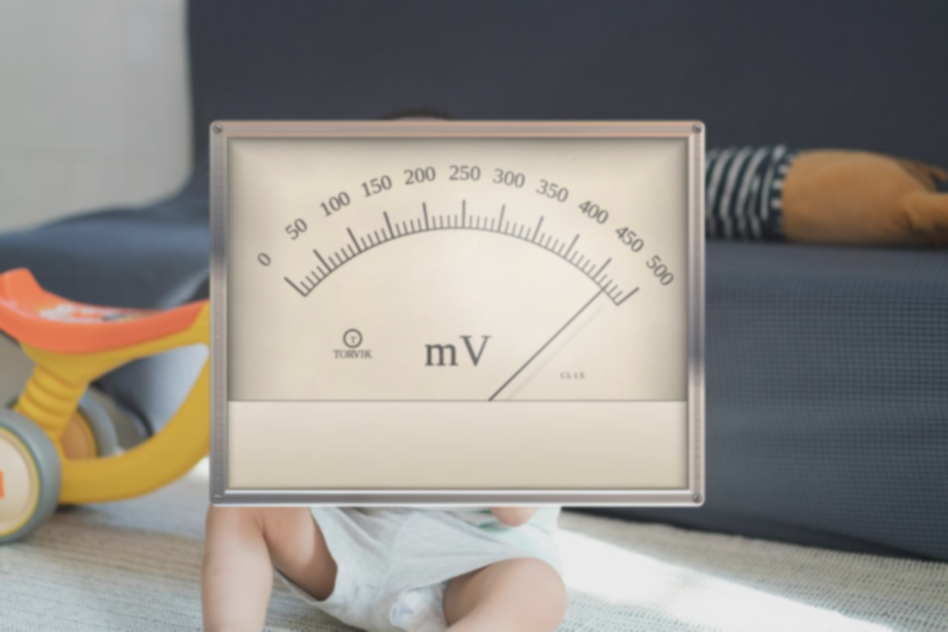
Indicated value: 470 mV
